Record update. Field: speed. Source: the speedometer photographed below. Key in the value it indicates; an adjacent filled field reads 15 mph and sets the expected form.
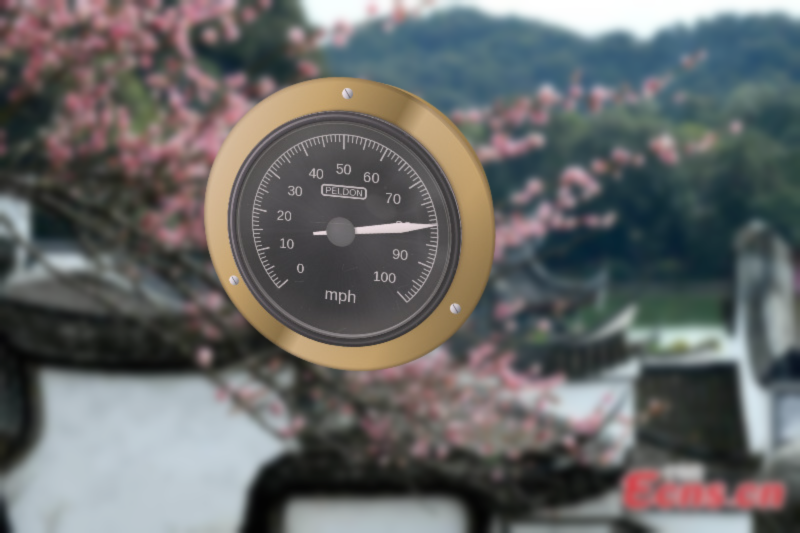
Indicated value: 80 mph
